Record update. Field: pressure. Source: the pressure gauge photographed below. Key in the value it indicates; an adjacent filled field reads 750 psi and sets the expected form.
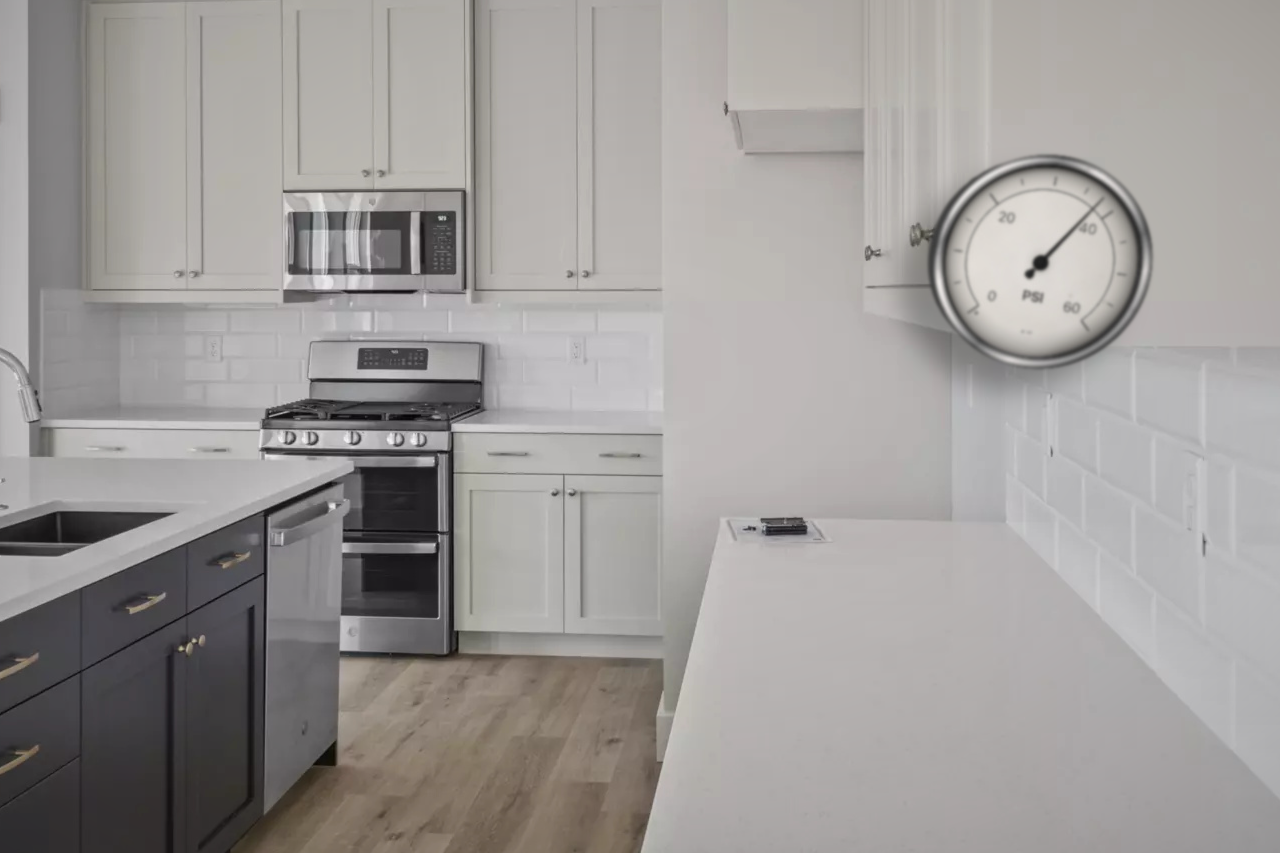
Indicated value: 37.5 psi
